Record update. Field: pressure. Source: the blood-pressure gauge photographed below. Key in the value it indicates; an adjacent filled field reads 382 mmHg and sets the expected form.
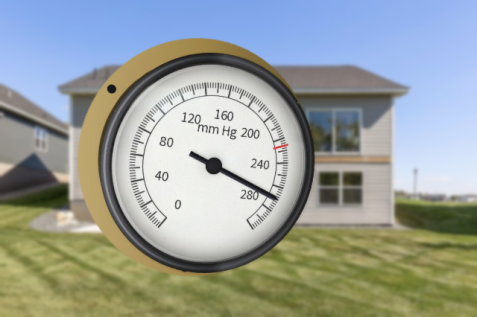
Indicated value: 270 mmHg
